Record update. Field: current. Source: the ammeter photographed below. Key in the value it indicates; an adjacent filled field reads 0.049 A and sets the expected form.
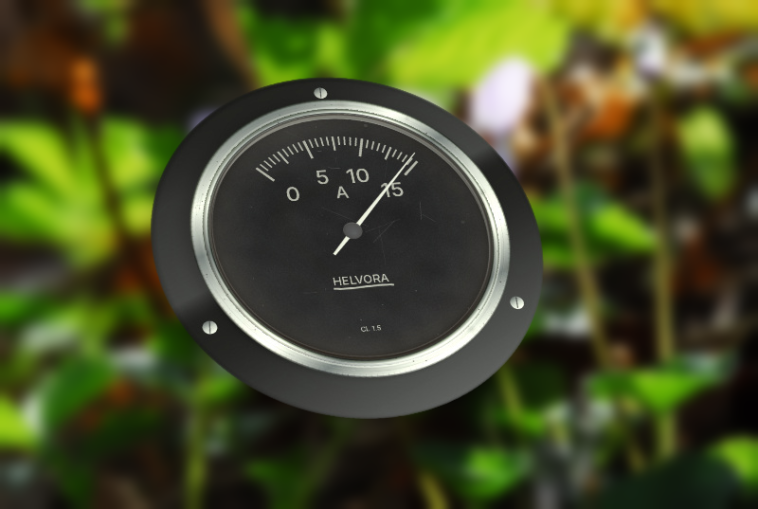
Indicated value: 14.5 A
